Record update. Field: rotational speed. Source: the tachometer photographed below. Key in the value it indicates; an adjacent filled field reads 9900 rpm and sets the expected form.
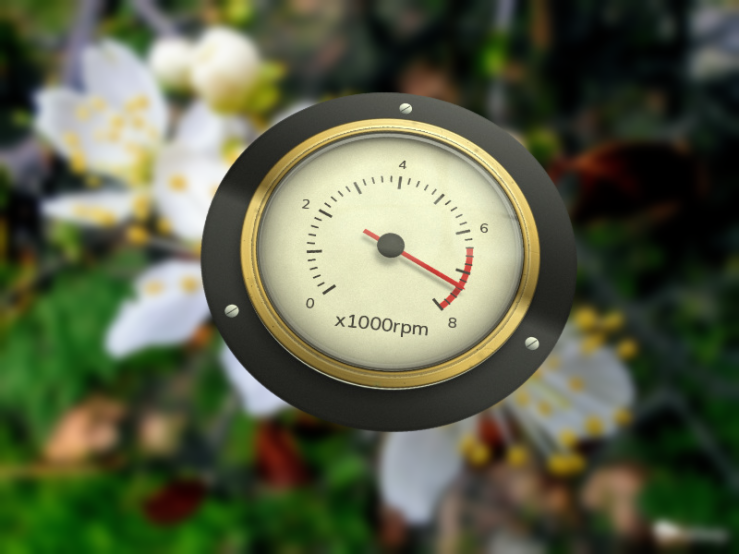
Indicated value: 7400 rpm
